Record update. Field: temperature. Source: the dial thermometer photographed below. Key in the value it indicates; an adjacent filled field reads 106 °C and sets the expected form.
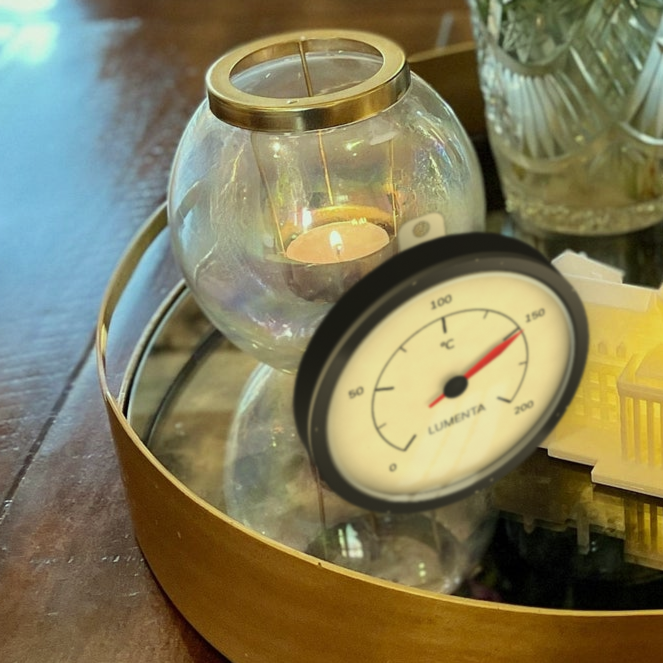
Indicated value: 150 °C
